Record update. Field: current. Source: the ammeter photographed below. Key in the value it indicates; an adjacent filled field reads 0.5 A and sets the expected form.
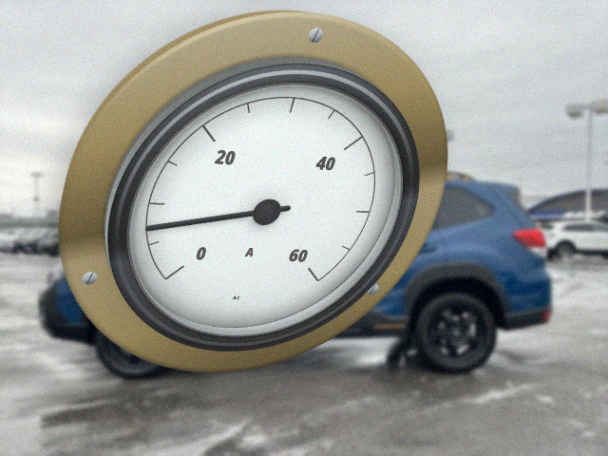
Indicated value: 7.5 A
